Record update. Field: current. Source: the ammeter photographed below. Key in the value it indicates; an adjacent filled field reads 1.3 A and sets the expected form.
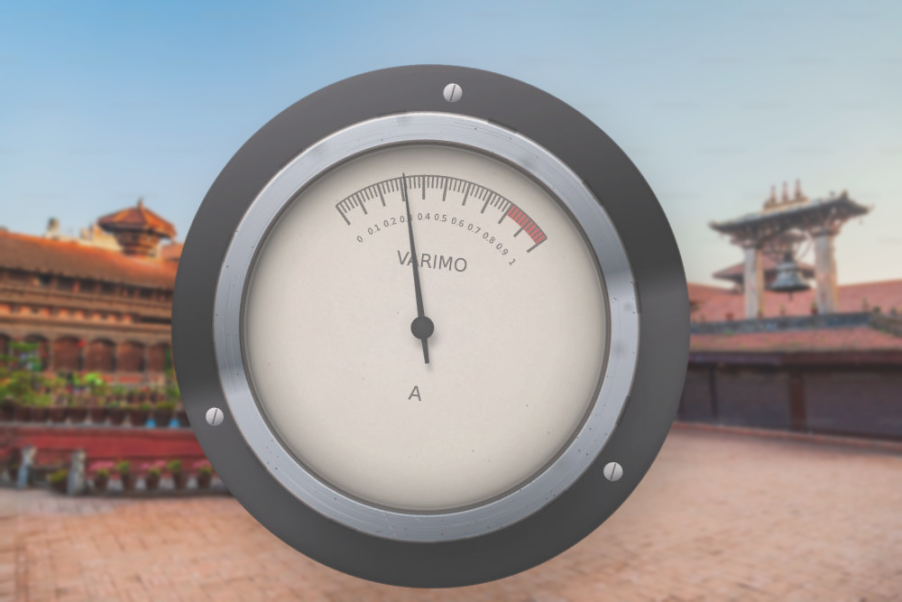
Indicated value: 0.32 A
